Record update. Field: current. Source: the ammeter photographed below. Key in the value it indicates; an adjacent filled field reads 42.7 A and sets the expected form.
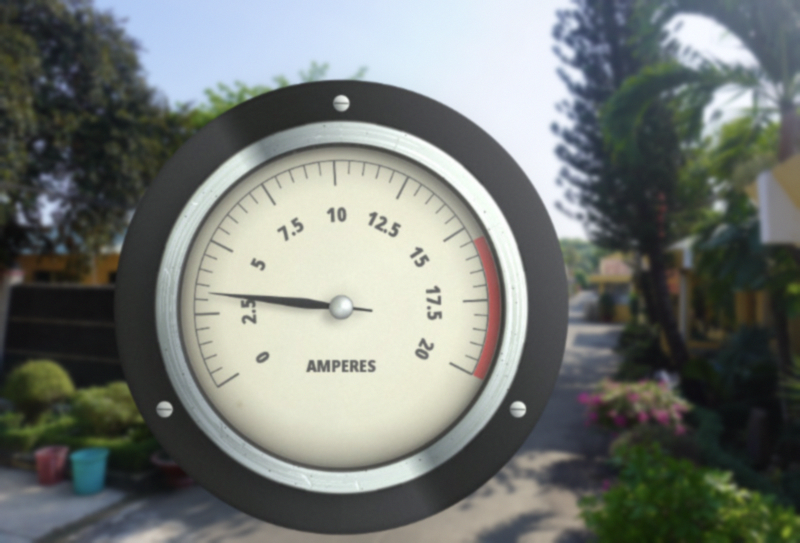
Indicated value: 3.25 A
